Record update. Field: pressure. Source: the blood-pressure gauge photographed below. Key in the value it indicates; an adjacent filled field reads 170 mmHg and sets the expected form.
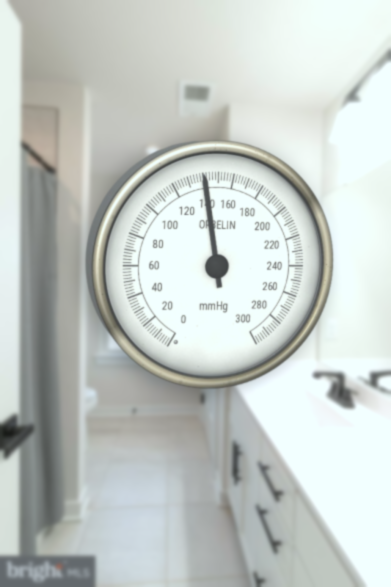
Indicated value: 140 mmHg
